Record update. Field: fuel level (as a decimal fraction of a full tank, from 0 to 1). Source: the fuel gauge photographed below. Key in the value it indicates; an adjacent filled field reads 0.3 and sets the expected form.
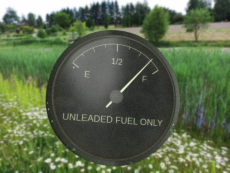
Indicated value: 0.875
